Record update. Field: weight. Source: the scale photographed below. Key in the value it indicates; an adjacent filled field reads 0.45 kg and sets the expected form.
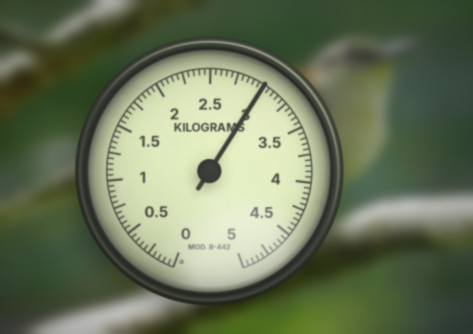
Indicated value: 3 kg
